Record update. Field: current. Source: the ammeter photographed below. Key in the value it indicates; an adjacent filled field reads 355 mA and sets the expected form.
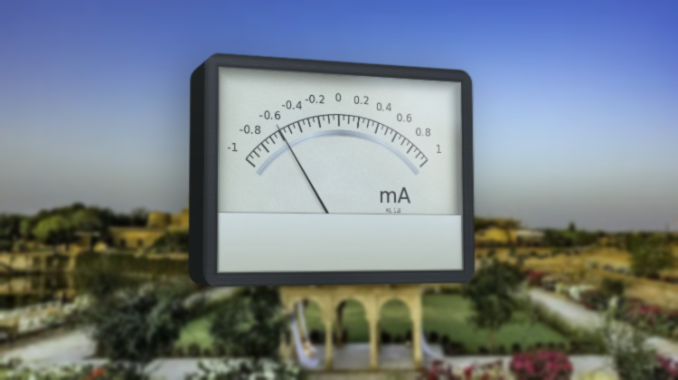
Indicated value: -0.6 mA
